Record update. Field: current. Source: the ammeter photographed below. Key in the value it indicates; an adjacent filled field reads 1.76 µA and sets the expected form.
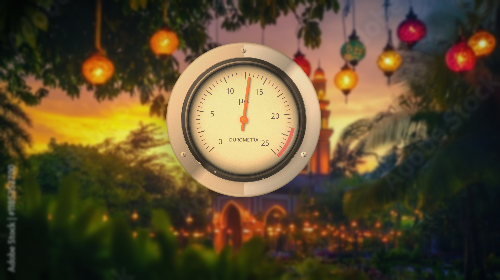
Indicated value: 13 µA
